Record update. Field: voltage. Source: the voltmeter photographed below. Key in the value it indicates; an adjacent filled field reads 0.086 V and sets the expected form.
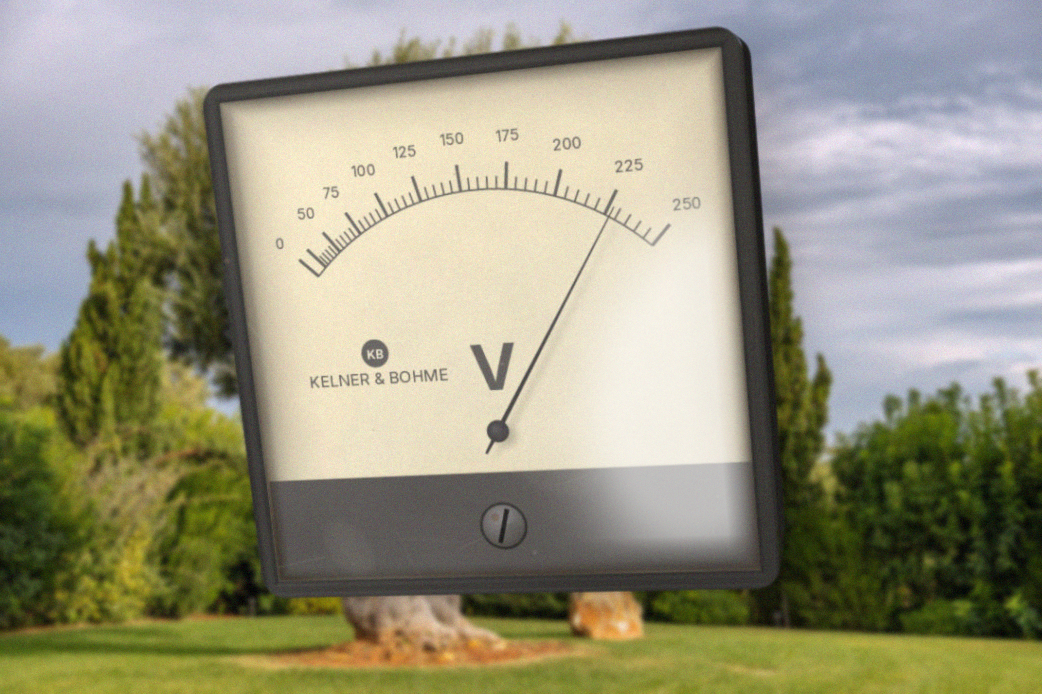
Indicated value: 227.5 V
